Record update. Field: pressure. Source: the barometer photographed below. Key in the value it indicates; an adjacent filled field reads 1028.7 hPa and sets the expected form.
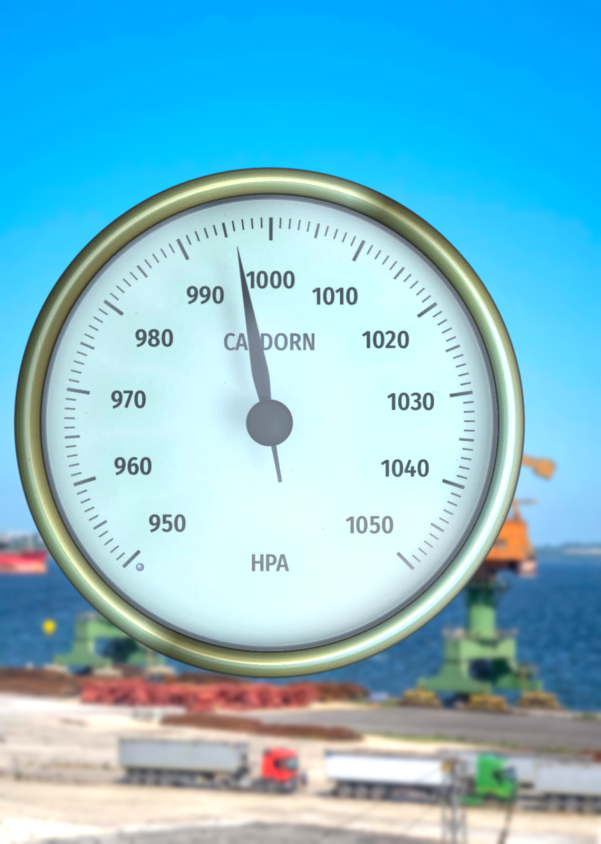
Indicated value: 996 hPa
